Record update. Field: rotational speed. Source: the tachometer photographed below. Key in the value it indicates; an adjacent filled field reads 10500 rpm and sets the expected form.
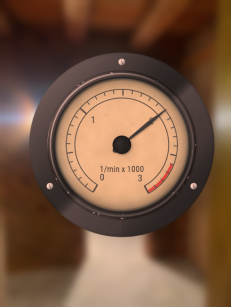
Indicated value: 2000 rpm
